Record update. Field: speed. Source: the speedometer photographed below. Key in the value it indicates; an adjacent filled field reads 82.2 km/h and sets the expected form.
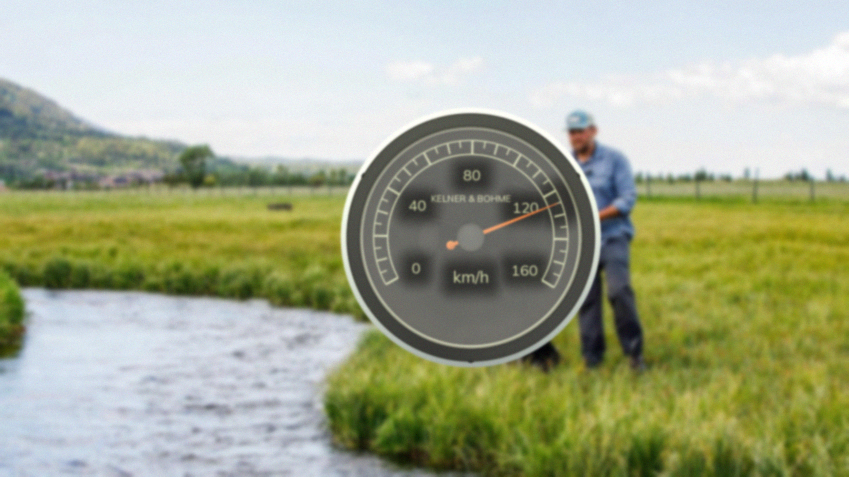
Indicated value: 125 km/h
